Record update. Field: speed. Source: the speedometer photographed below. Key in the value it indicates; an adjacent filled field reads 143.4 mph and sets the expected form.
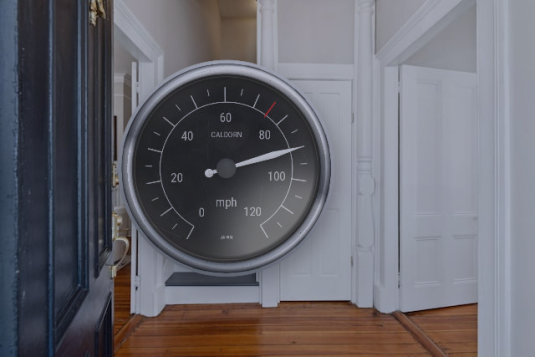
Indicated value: 90 mph
